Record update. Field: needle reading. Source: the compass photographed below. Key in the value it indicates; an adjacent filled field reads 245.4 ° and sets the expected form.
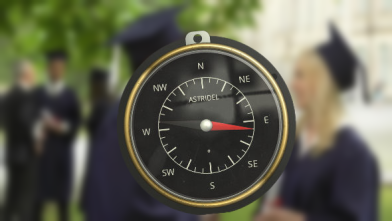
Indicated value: 100 °
